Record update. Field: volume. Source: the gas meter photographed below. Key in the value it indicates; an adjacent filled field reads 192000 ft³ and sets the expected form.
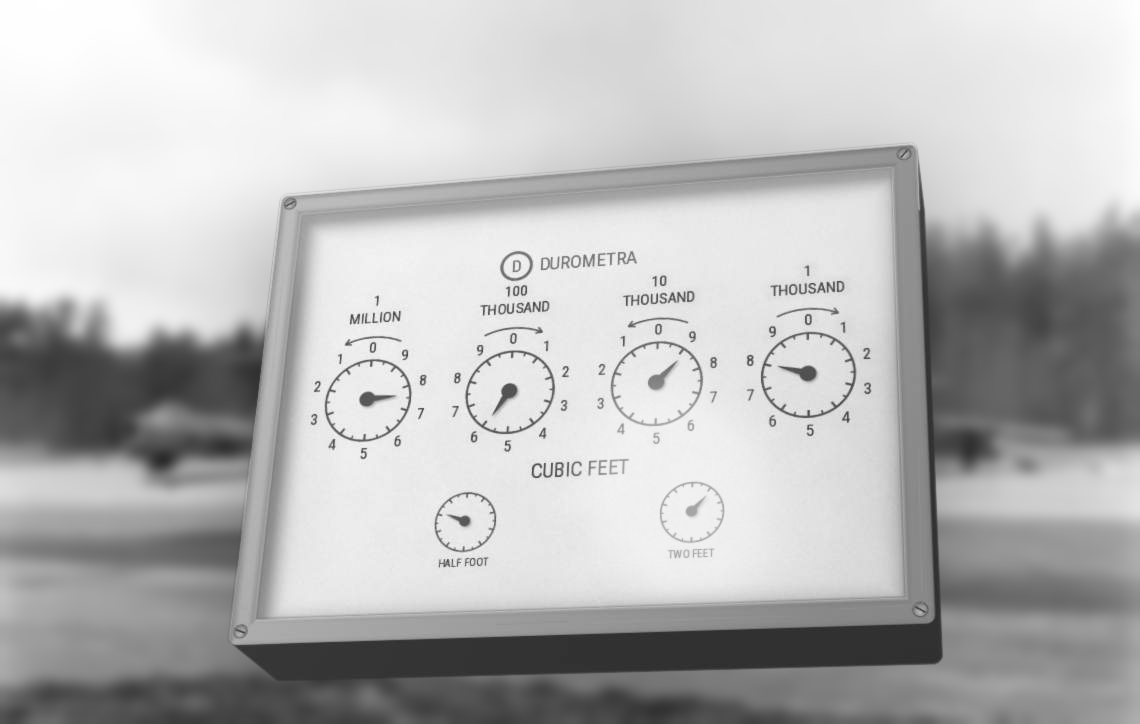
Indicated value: 758800 ft³
